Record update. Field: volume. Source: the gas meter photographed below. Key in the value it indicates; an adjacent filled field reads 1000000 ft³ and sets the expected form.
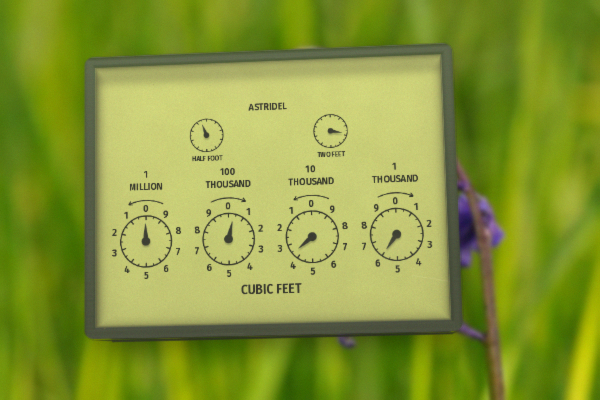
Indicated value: 3600 ft³
